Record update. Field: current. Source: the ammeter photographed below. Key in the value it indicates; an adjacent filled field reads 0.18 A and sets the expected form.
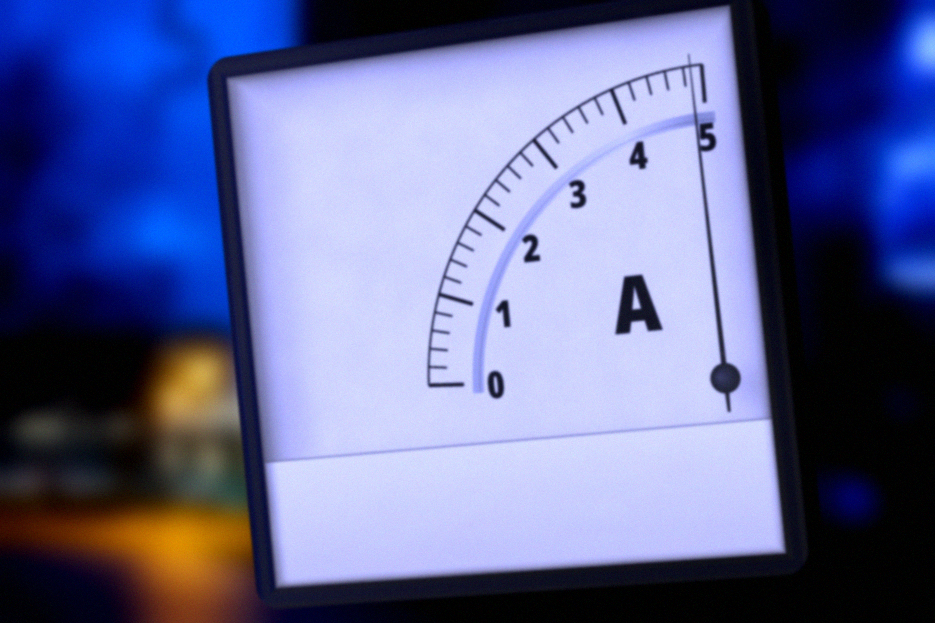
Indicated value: 4.9 A
